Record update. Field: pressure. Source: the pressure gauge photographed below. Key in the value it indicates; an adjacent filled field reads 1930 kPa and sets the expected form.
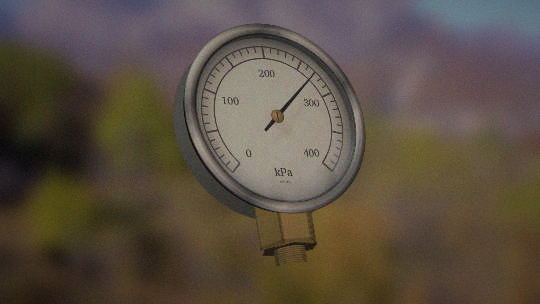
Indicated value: 270 kPa
